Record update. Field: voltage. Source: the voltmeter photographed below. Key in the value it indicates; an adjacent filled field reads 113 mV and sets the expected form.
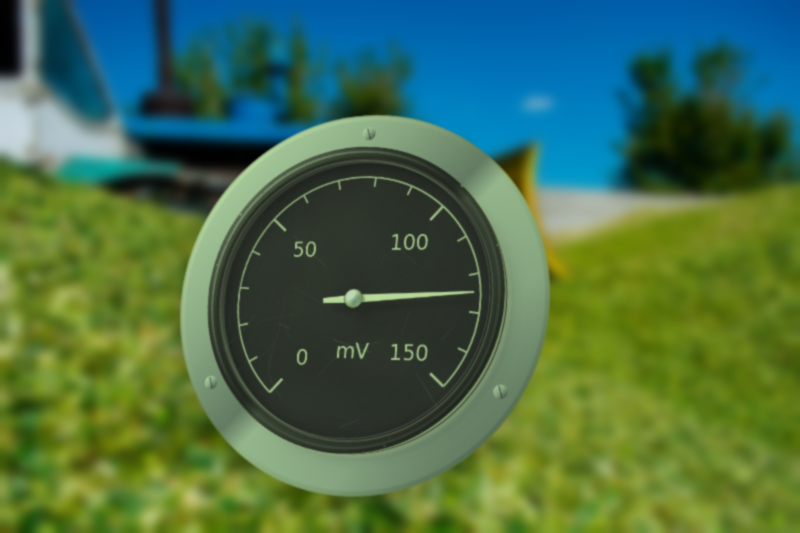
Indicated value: 125 mV
